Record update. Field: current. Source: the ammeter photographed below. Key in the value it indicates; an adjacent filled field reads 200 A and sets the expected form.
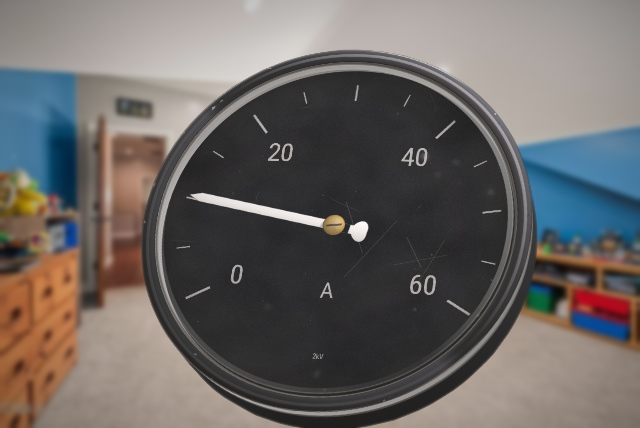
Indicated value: 10 A
